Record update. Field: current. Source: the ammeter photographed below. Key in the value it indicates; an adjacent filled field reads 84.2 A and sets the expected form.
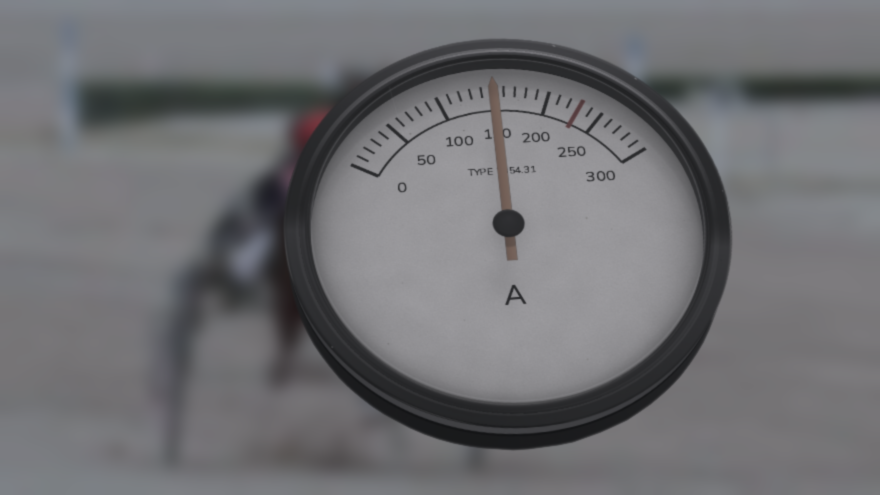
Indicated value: 150 A
